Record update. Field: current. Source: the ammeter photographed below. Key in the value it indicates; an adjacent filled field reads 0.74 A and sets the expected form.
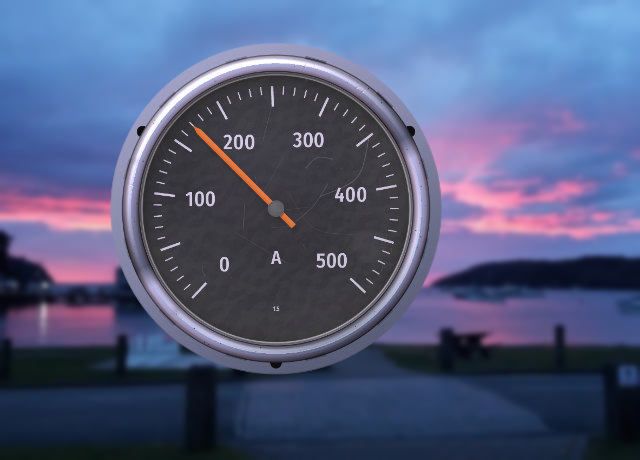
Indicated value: 170 A
